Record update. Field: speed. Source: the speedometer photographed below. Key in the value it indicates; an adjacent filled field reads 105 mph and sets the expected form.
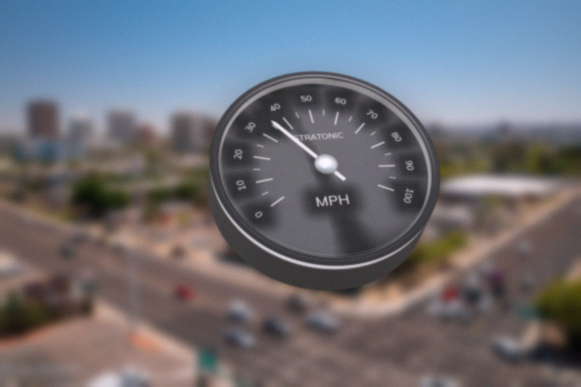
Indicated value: 35 mph
